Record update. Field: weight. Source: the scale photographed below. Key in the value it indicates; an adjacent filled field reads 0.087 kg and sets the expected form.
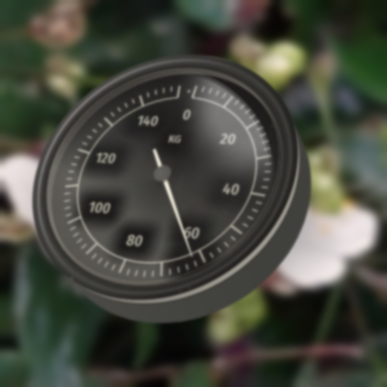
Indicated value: 62 kg
